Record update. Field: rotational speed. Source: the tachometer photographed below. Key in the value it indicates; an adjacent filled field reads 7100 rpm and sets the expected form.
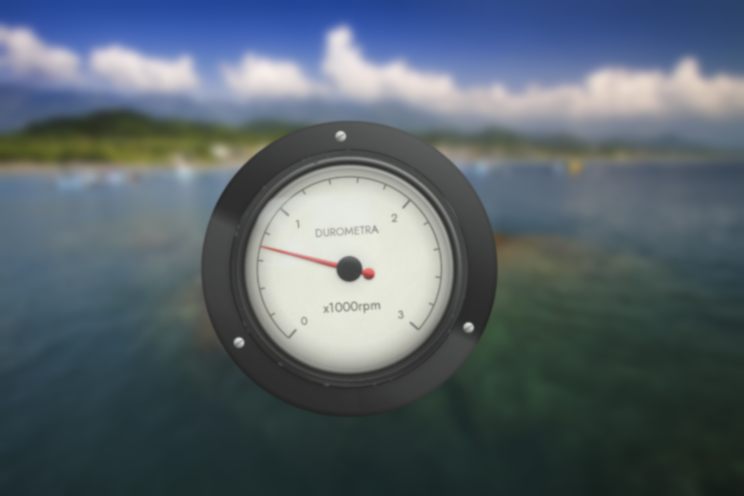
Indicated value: 700 rpm
